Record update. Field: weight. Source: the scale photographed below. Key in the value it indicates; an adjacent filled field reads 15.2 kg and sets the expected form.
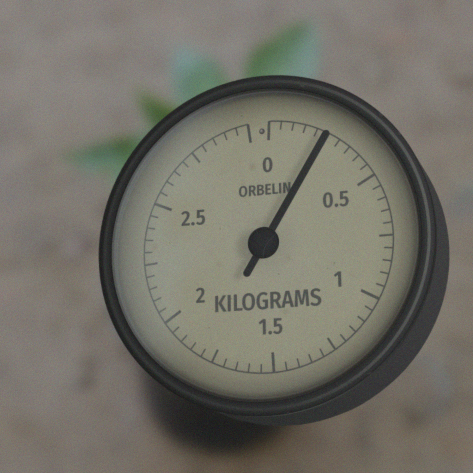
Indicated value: 0.25 kg
